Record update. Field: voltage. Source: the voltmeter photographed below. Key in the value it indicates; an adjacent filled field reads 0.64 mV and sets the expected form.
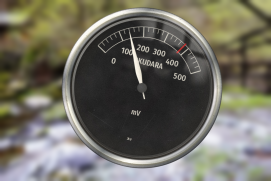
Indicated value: 140 mV
